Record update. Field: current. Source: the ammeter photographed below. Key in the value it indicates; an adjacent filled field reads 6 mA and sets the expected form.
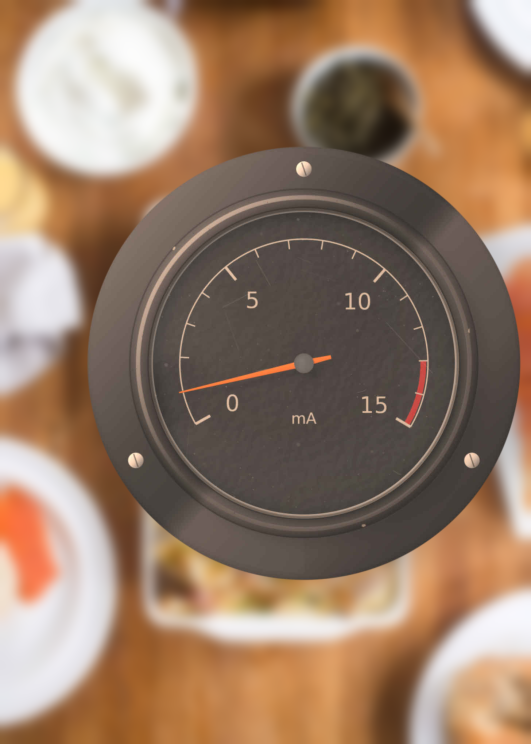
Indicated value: 1 mA
